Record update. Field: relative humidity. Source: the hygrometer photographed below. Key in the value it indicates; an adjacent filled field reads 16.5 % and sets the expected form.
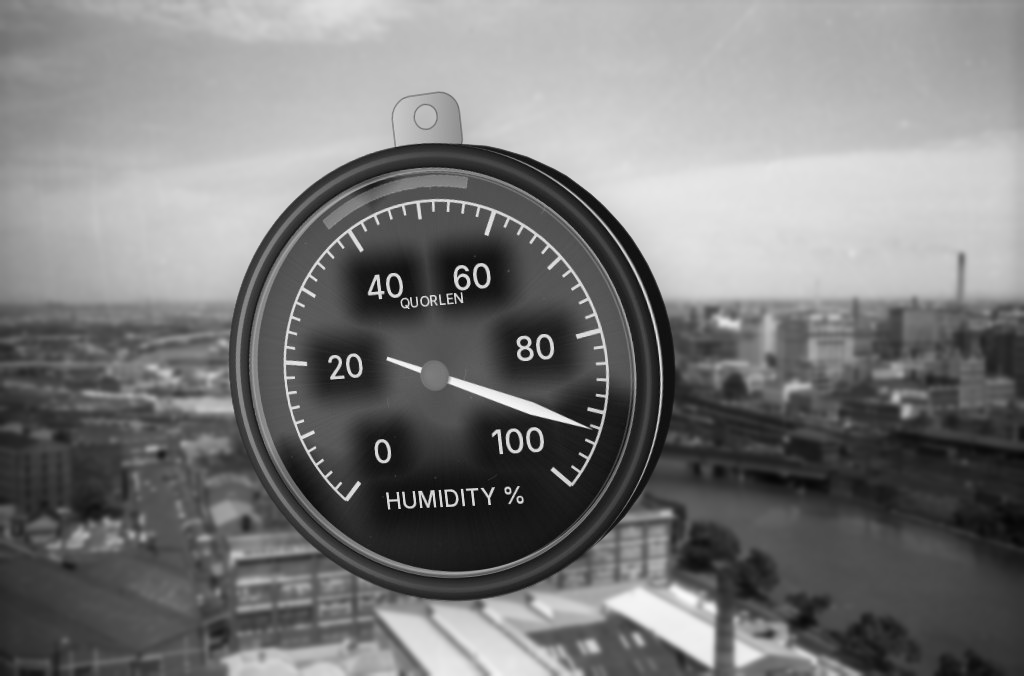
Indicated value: 92 %
